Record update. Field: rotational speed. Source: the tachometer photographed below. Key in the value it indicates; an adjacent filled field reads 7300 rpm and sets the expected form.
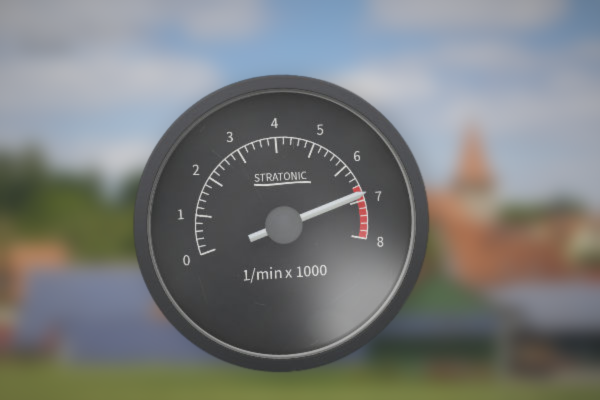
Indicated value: 6800 rpm
